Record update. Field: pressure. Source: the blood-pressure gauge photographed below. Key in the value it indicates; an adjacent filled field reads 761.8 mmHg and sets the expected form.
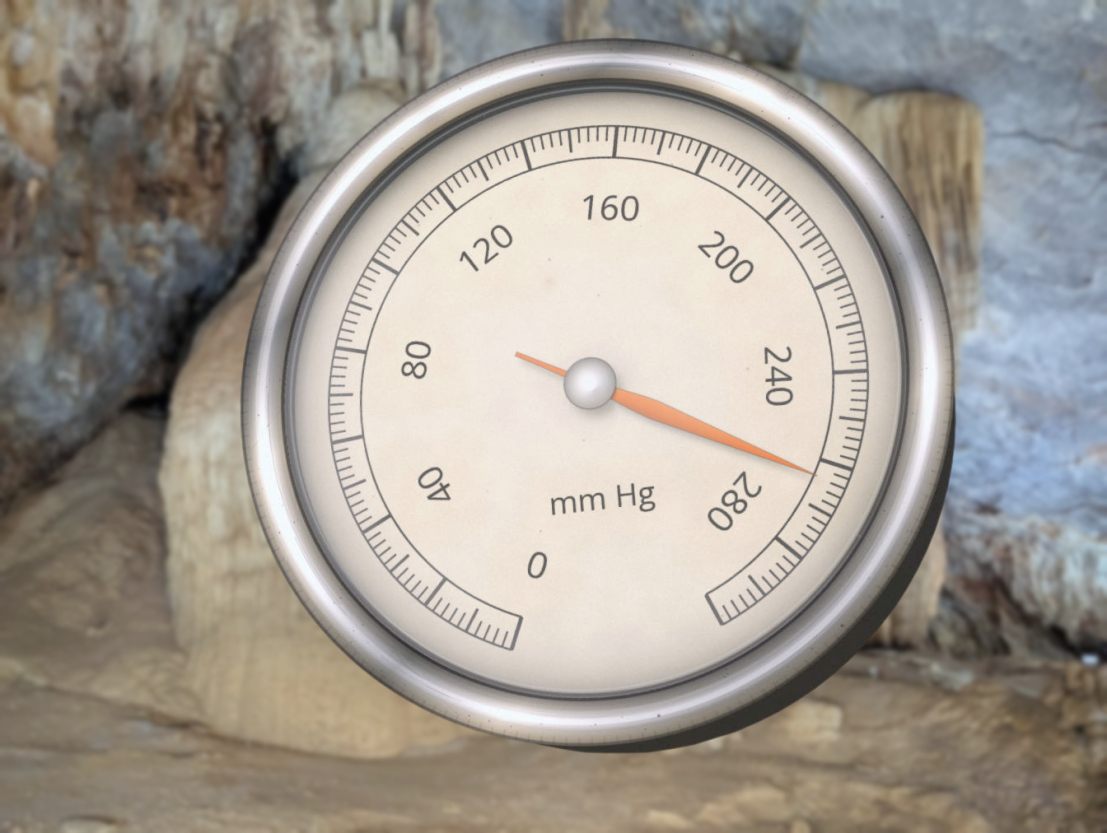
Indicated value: 264 mmHg
